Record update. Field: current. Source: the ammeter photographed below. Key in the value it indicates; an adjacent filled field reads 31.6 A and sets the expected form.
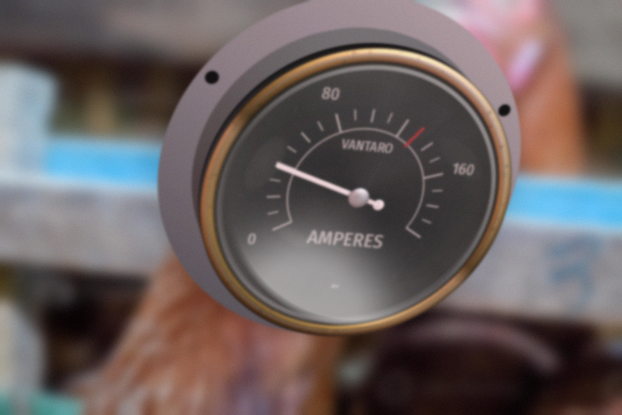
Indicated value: 40 A
